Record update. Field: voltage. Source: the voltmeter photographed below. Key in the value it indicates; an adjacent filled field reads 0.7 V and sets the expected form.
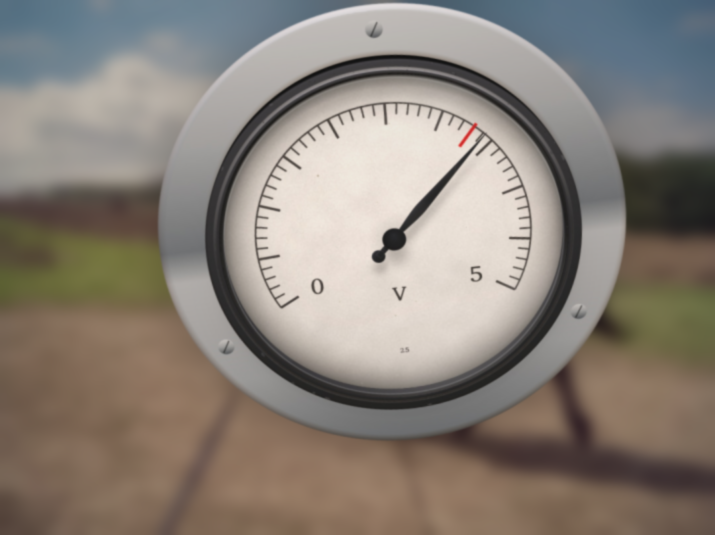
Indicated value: 3.4 V
